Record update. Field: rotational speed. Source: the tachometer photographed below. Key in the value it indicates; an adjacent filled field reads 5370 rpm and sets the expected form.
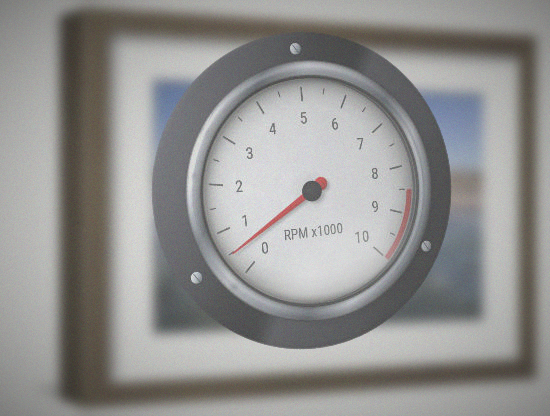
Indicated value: 500 rpm
